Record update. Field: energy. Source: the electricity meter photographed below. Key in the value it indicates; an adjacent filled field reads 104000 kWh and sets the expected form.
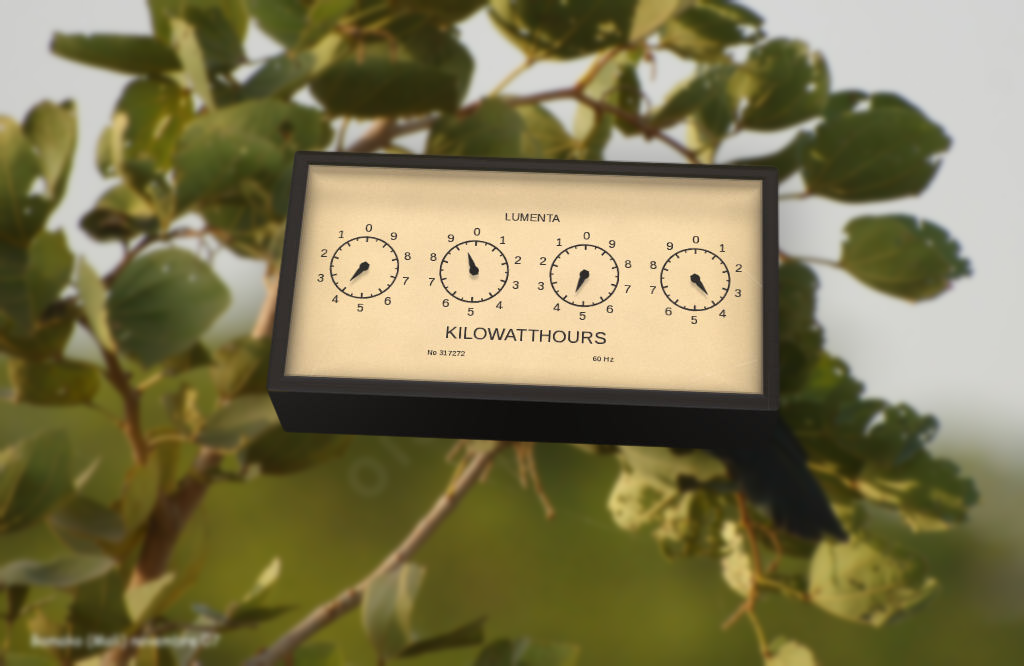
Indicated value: 3944 kWh
